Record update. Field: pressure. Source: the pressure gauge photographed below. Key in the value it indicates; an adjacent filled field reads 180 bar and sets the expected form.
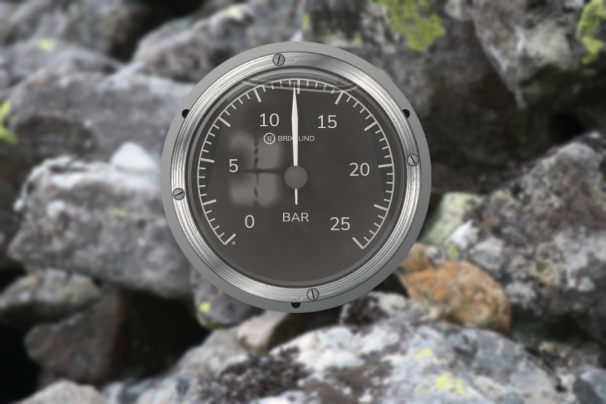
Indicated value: 12.25 bar
